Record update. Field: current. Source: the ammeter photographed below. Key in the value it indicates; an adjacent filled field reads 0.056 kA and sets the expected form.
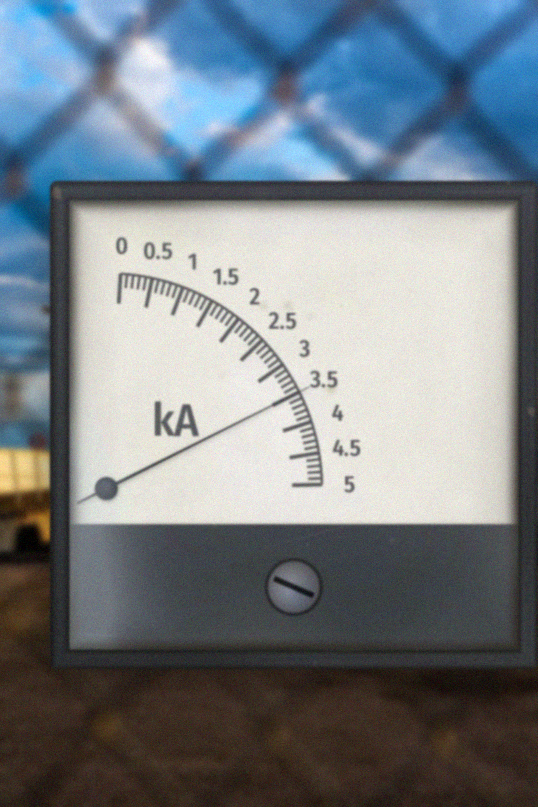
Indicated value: 3.5 kA
